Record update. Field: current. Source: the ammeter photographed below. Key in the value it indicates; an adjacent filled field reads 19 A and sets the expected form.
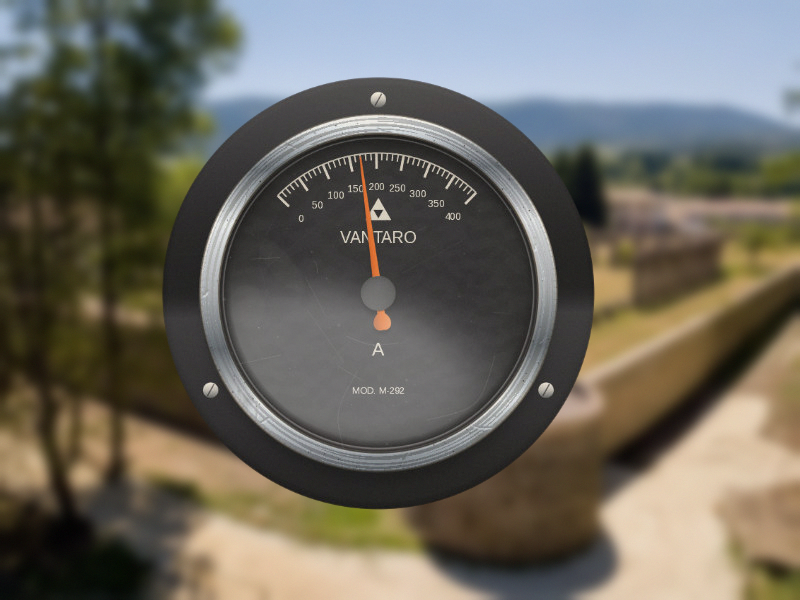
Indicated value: 170 A
